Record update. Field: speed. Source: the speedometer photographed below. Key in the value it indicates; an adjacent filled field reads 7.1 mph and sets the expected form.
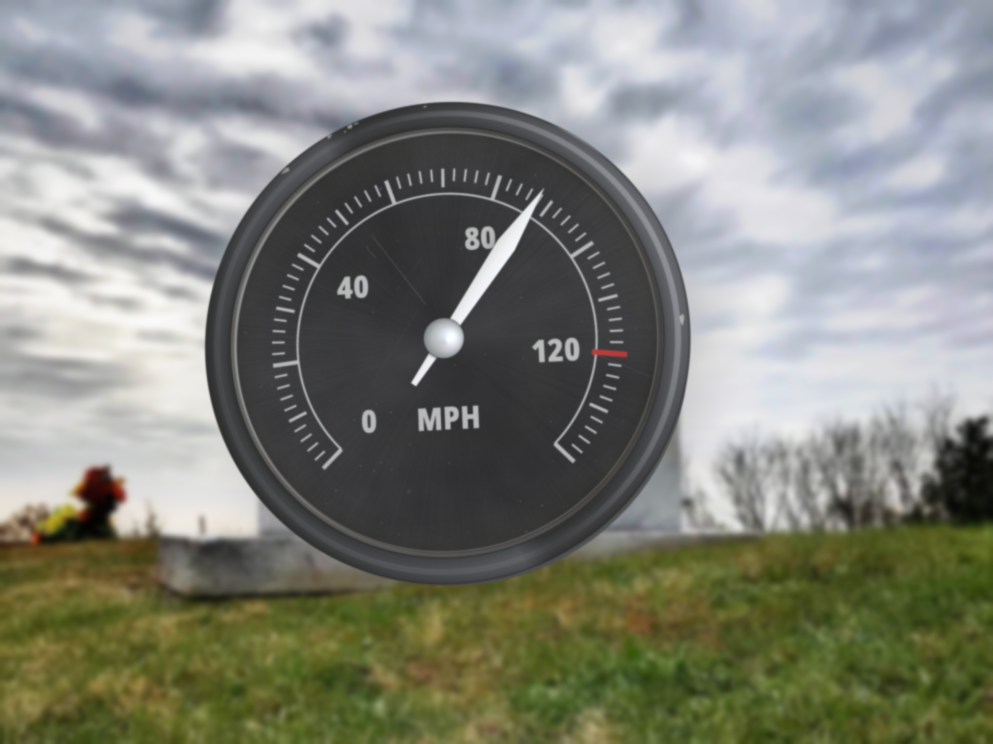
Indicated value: 88 mph
